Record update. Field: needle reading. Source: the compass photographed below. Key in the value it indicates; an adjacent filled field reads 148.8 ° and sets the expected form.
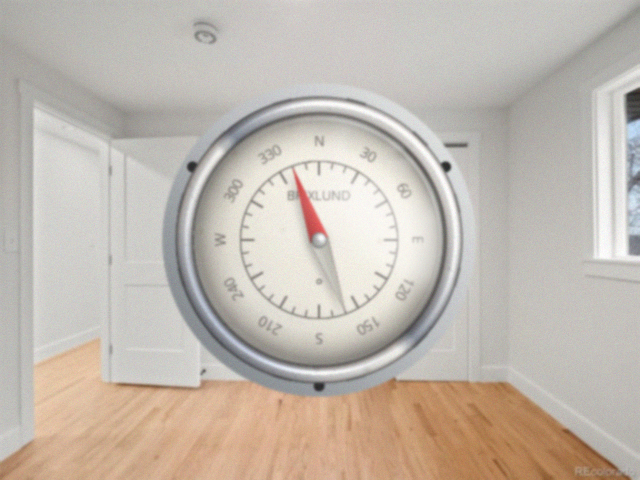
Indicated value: 340 °
